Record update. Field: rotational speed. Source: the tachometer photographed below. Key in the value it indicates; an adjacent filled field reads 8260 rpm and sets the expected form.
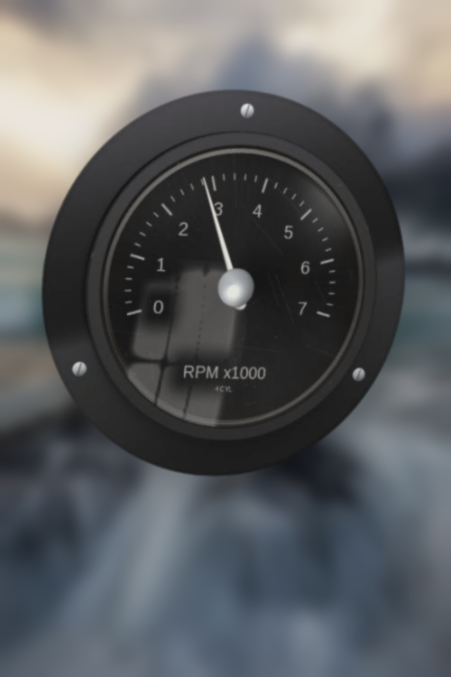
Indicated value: 2800 rpm
